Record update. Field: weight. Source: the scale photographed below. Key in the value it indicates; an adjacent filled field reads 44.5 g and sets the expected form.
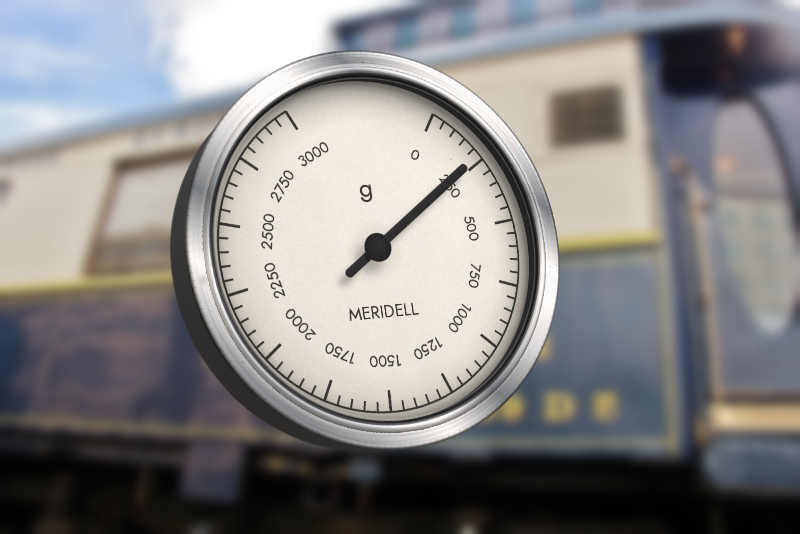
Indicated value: 225 g
